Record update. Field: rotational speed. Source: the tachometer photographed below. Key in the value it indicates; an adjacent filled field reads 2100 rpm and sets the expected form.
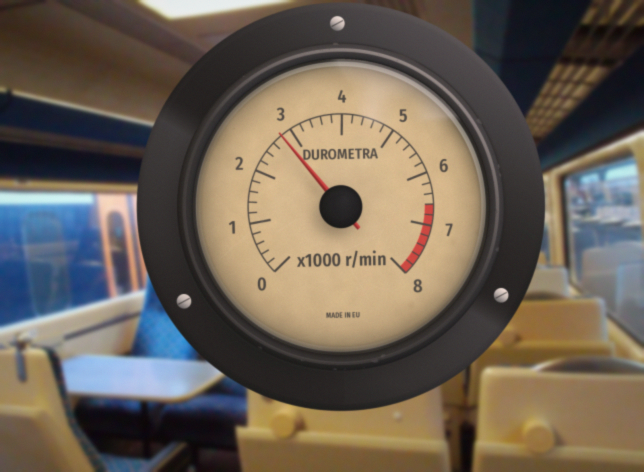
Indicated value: 2800 rpm
